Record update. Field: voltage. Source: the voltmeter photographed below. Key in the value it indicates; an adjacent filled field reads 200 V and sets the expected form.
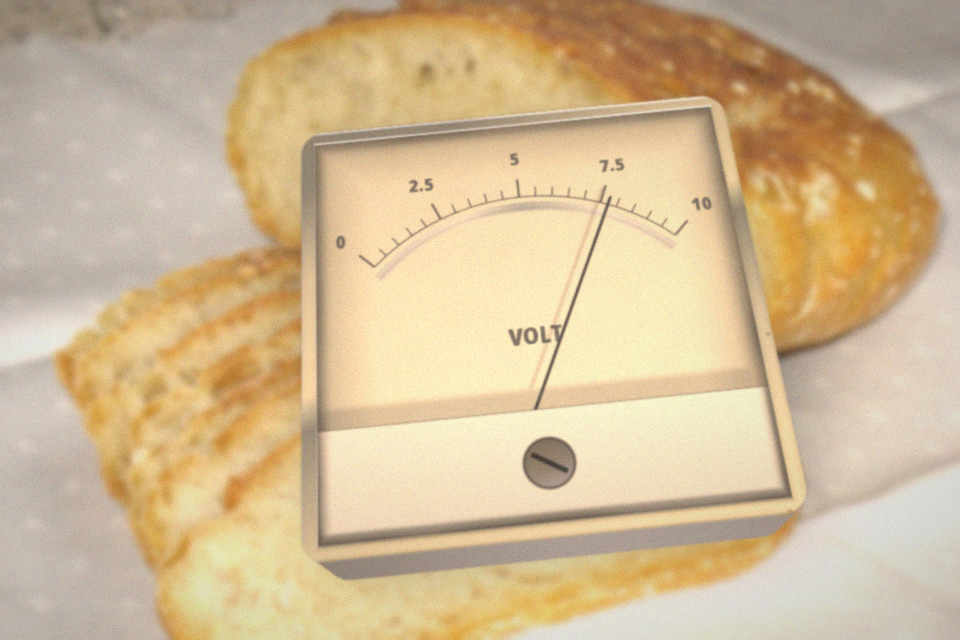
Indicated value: 7.75 V
